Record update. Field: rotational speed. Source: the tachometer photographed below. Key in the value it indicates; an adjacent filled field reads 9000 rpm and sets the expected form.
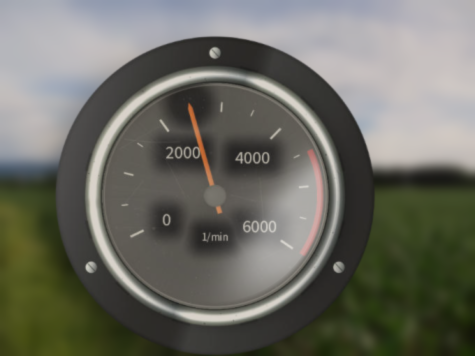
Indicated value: 2500 rpm
